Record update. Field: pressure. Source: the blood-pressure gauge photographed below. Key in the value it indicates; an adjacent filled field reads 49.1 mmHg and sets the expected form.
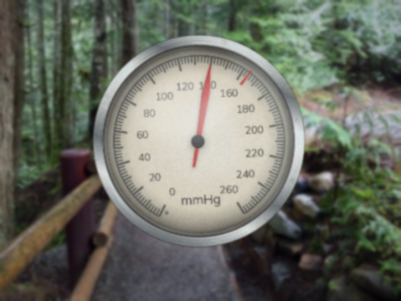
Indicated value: 140 mmHg
